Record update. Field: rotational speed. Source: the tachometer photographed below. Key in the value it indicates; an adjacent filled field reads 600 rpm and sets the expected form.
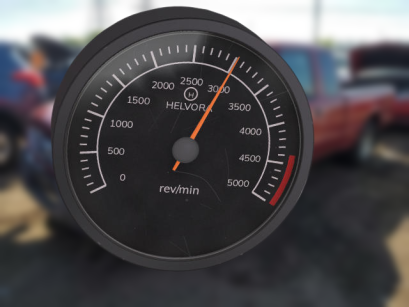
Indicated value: 3000 rpm
